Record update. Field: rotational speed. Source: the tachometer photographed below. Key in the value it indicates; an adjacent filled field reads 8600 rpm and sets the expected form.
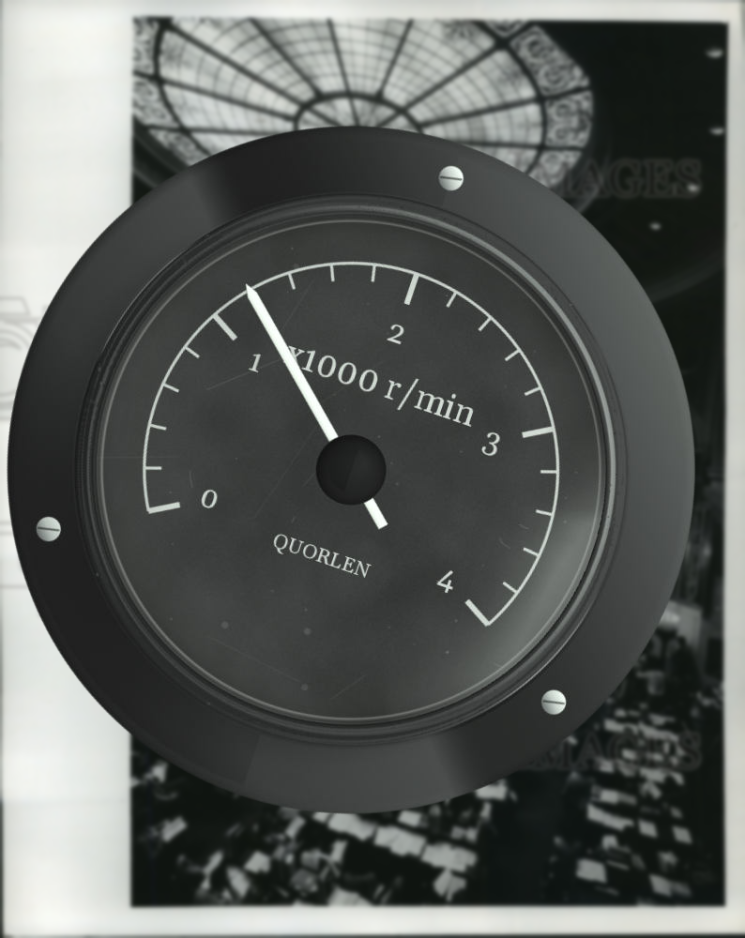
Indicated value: 1200 rpm
